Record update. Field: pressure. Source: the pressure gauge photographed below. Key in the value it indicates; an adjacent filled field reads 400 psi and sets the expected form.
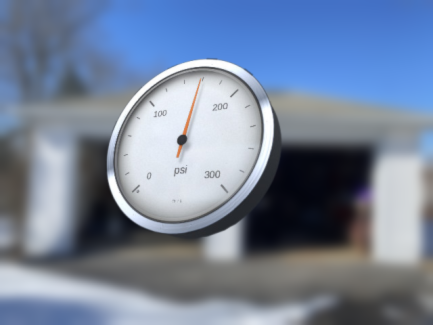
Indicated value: 160 psi
